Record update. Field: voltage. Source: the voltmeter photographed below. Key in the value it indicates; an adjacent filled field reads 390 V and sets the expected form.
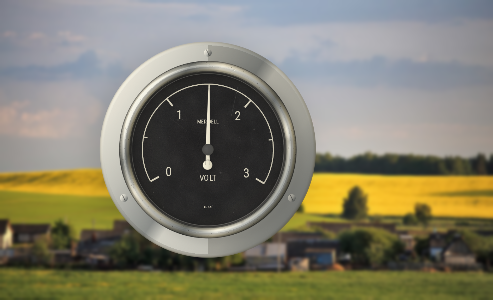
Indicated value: 1.5 V
